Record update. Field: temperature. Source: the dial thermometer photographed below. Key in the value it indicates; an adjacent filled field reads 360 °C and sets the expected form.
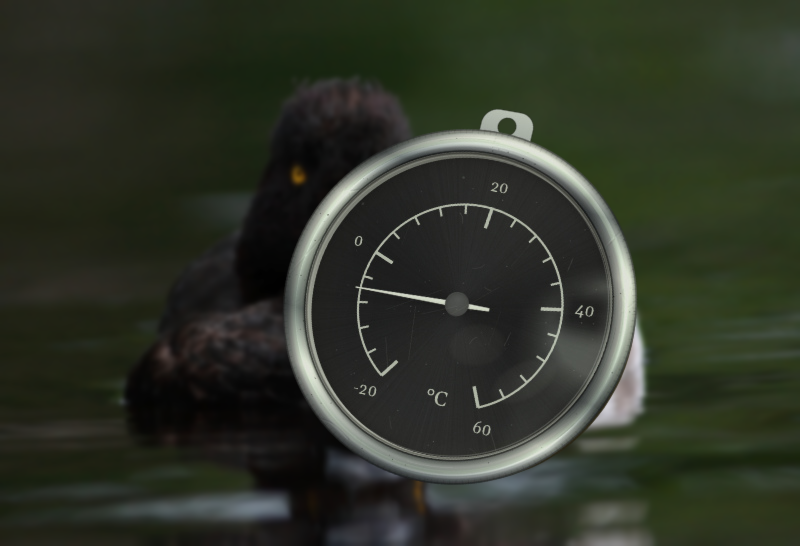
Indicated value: -6 °C
